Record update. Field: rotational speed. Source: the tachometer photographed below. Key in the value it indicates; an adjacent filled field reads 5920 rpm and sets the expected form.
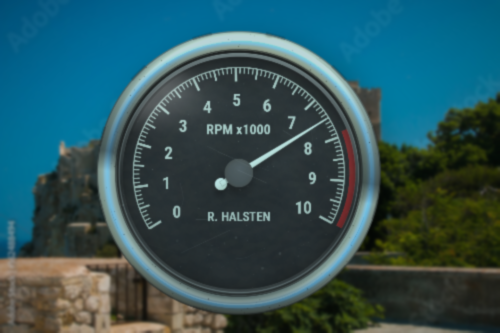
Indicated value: 7500 rpm
